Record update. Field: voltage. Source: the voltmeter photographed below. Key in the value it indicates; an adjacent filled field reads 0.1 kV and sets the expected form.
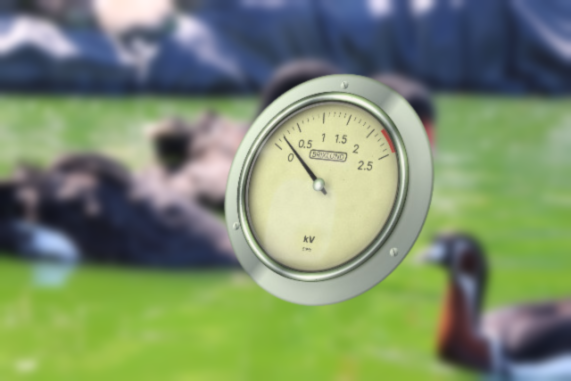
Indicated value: 0.2 kV
